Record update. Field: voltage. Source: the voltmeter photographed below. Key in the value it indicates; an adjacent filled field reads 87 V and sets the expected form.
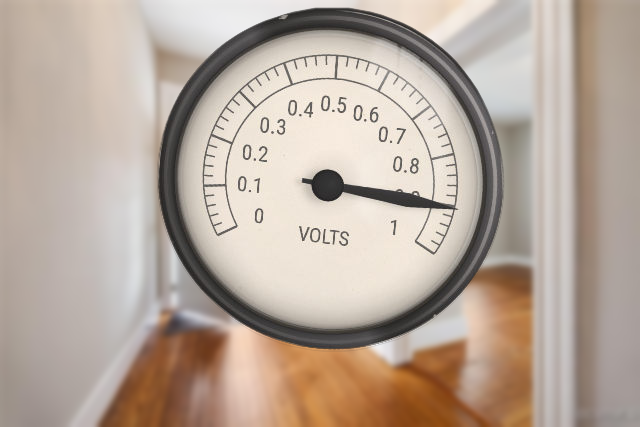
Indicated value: 0.9 V
